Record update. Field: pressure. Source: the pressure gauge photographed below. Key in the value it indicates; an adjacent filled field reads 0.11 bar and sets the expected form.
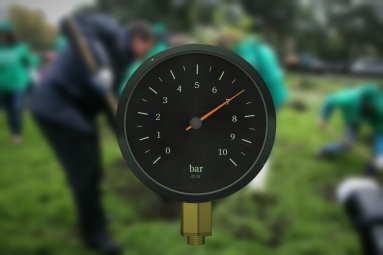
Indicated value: 7 bar
